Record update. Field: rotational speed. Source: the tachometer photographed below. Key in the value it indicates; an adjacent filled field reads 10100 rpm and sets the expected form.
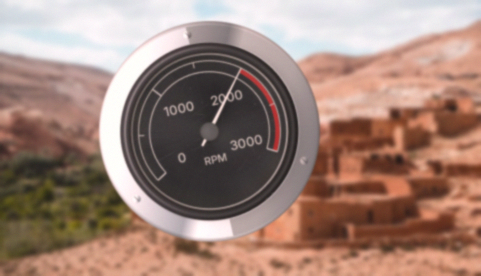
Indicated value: 2000 rpm
